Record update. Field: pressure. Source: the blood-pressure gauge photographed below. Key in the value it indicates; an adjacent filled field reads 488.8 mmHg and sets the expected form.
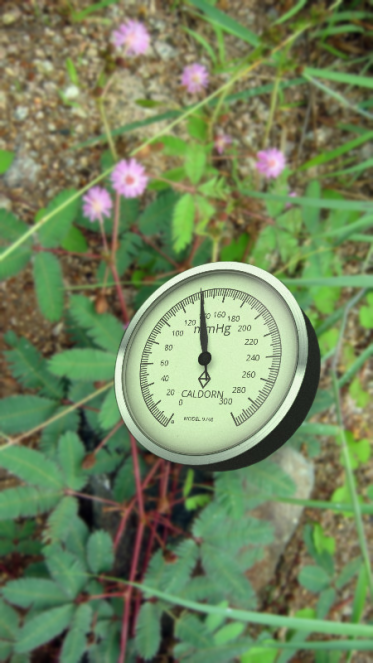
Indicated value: 140 mmHg
